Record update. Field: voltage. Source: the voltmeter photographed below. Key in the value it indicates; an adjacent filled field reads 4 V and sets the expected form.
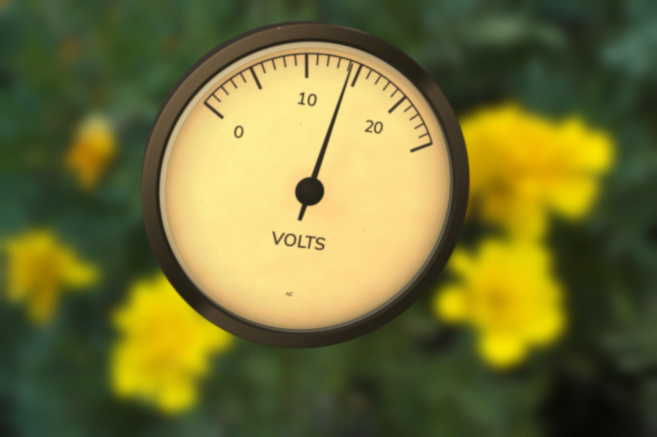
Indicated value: 14 V
